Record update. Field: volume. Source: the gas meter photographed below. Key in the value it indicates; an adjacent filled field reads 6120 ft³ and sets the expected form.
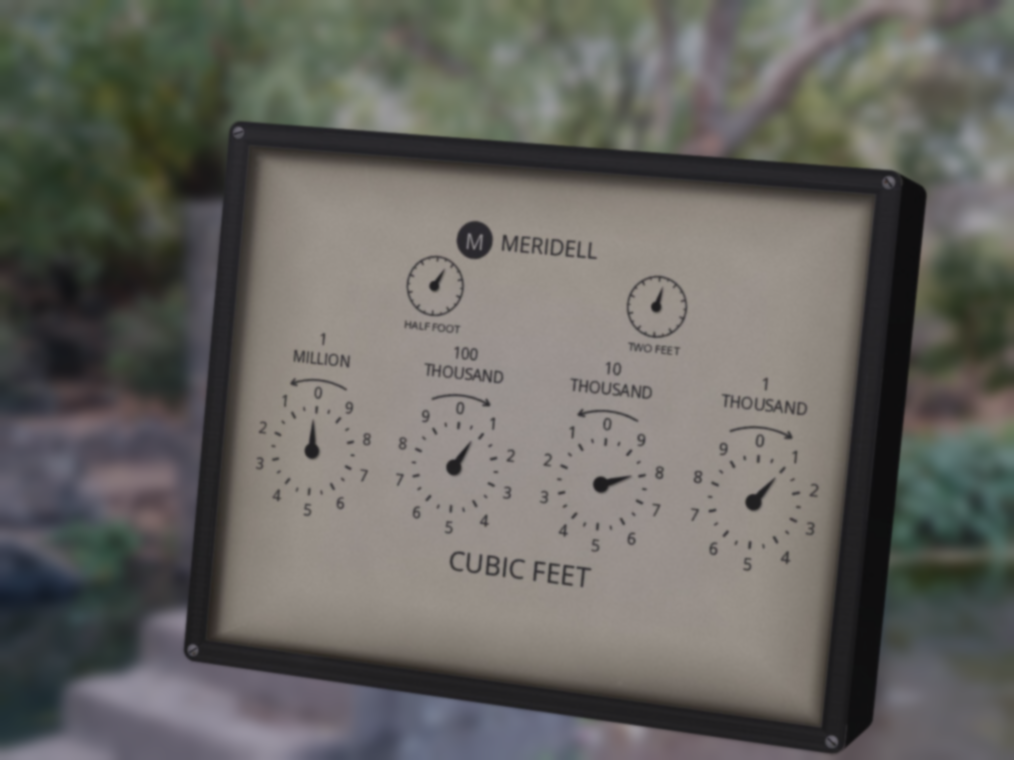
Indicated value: 8100 ft³
